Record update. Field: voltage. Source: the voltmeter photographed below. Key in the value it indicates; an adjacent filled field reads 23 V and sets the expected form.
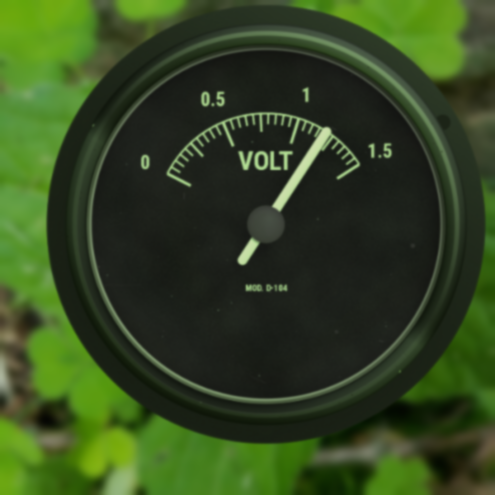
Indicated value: 1.2 V
